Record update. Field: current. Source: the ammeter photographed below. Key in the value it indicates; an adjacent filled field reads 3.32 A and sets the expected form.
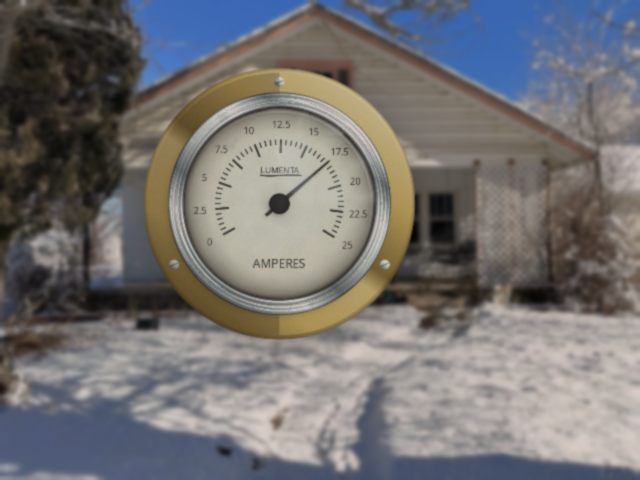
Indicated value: 17.5 A
